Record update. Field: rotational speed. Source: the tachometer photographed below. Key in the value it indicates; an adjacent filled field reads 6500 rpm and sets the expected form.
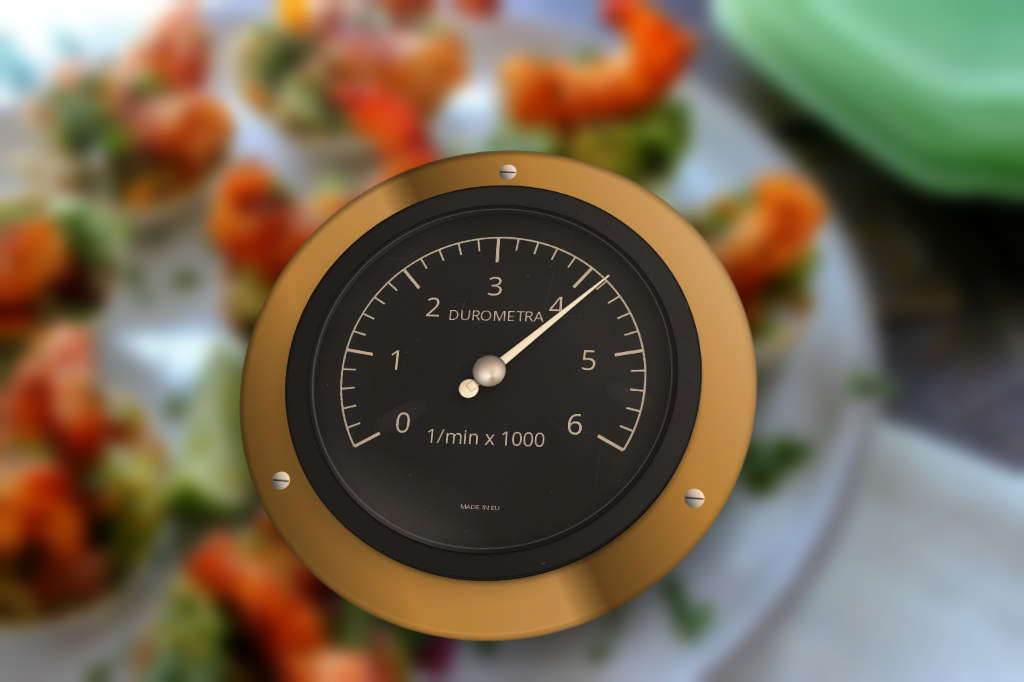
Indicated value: 4200 rpm
